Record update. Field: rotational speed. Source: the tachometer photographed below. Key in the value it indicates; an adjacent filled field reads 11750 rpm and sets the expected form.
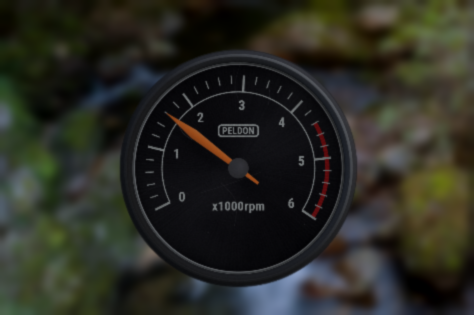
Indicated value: 1600 rpm
